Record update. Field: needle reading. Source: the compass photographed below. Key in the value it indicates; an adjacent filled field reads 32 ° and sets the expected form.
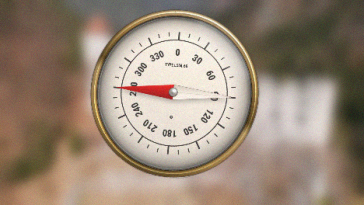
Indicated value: 270 °
